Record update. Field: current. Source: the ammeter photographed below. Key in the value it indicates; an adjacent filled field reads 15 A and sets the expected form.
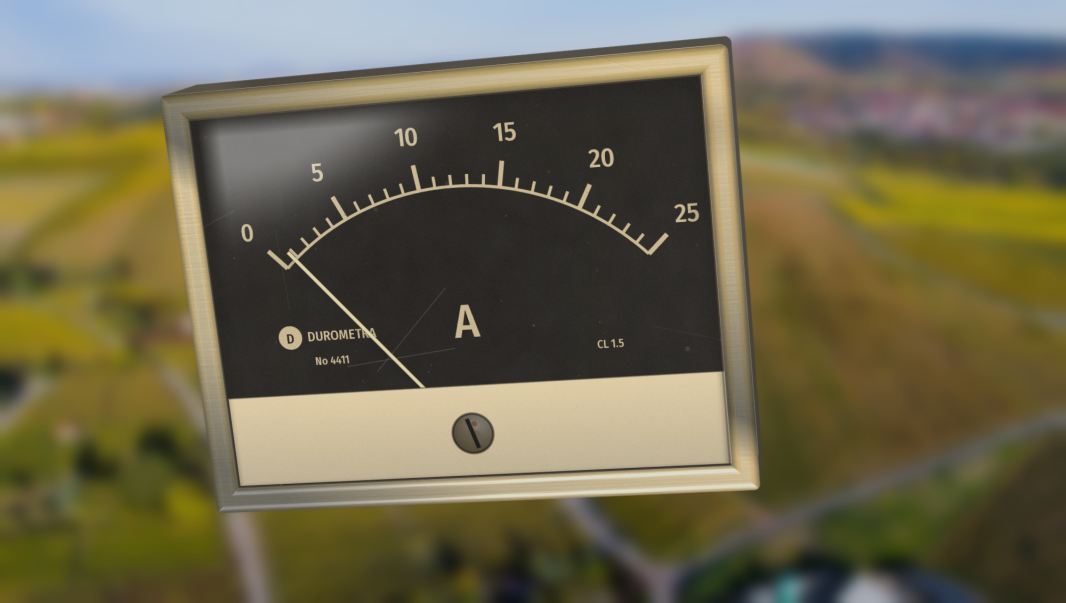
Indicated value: 1 A
